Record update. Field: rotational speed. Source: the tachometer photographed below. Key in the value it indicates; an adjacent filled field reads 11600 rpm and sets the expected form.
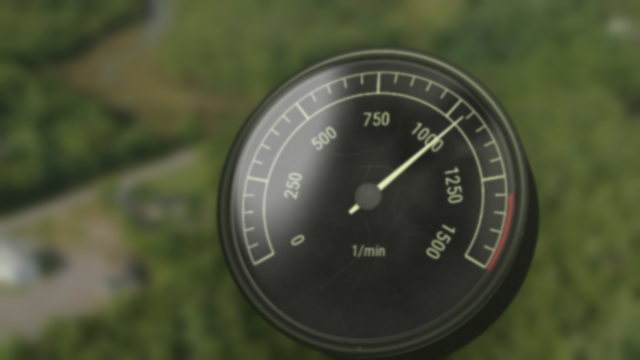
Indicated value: 1050 rpm
